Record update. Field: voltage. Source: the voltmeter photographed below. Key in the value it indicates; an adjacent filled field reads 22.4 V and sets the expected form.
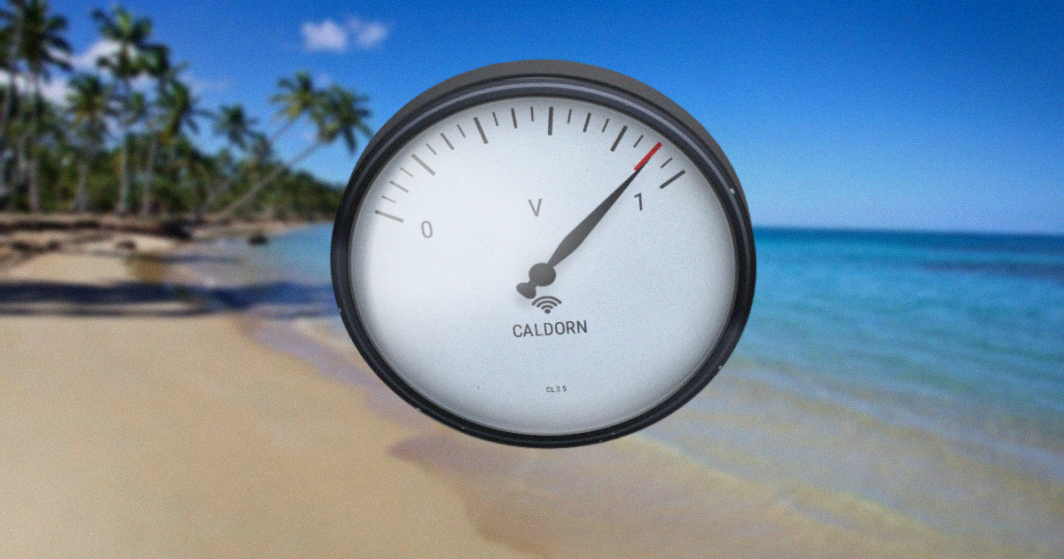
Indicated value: 0.9 V
